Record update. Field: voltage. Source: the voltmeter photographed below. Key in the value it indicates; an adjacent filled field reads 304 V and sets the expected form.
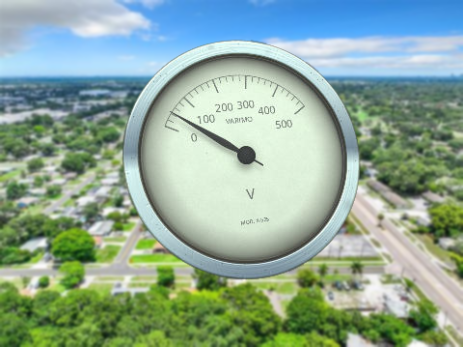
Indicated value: 40 V
